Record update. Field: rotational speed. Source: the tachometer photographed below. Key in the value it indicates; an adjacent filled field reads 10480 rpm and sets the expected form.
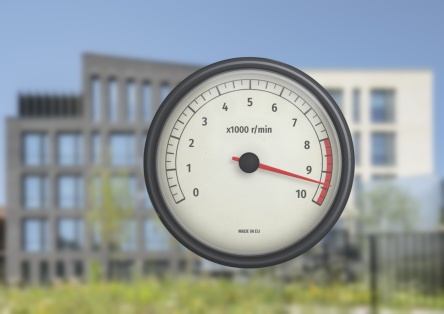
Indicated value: 9375 rpm
